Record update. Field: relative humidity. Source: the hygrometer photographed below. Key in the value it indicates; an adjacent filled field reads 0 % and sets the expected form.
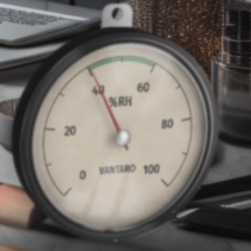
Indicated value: 40 %
